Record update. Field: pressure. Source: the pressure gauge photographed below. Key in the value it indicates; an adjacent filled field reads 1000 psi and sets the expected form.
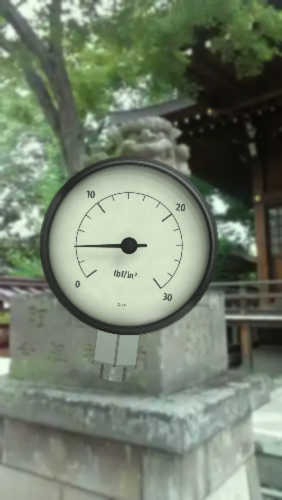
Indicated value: 4 psi
